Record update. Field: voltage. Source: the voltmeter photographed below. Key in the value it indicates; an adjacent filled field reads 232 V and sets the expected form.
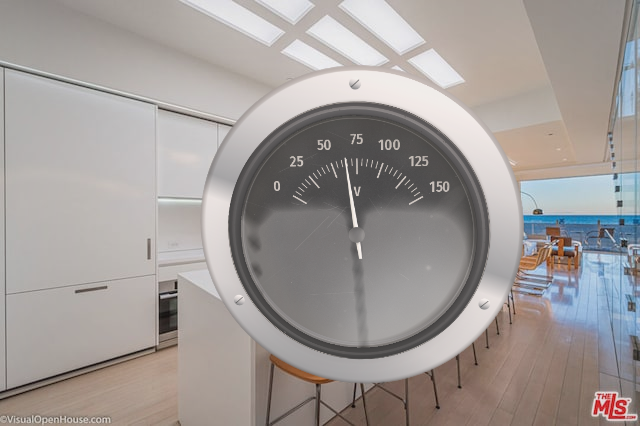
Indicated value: 65 V
